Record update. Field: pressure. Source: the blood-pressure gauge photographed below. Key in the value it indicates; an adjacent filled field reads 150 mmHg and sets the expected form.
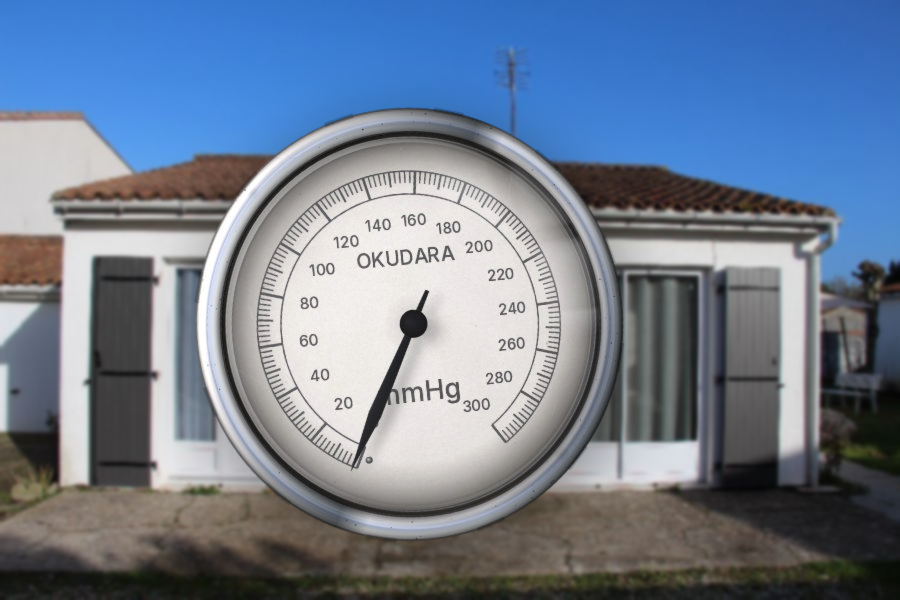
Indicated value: 2 mmHg
